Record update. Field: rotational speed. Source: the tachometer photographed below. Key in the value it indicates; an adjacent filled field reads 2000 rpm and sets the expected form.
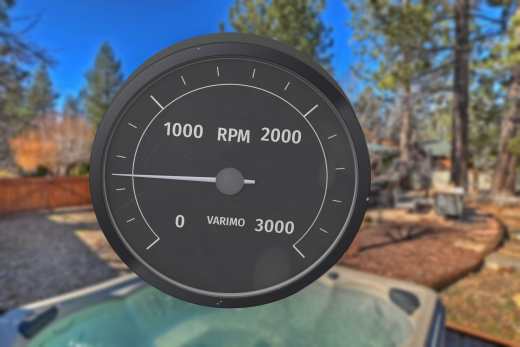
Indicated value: 500 rpm
